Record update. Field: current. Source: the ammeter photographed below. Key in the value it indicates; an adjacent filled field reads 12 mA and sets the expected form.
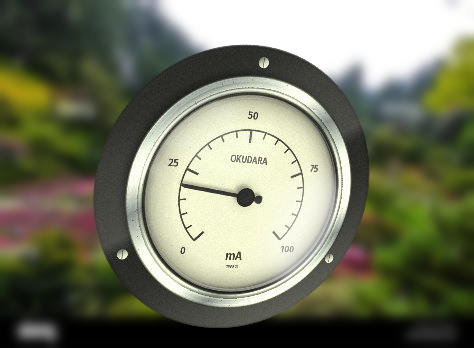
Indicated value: 20 mA
